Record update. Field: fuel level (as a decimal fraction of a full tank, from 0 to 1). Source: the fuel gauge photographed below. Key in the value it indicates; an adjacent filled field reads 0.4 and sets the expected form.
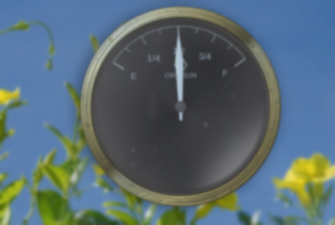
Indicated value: 0.5
